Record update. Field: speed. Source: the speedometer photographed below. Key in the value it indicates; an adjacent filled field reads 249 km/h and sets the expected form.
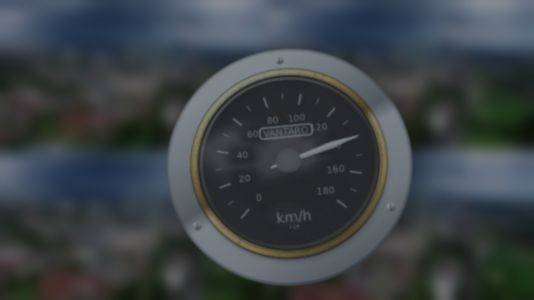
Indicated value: 140 km/h
